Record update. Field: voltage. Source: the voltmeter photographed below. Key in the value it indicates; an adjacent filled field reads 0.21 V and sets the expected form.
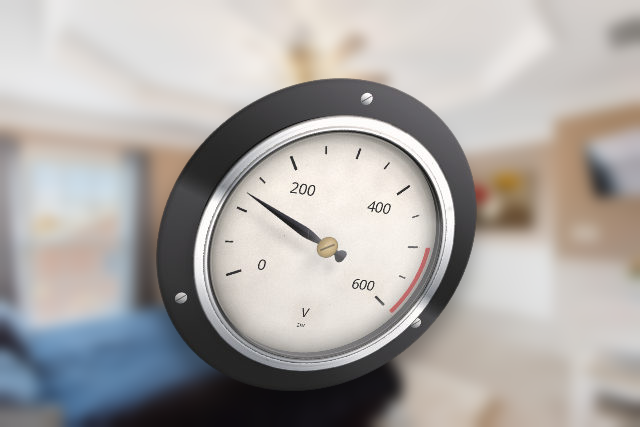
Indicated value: 125 V
